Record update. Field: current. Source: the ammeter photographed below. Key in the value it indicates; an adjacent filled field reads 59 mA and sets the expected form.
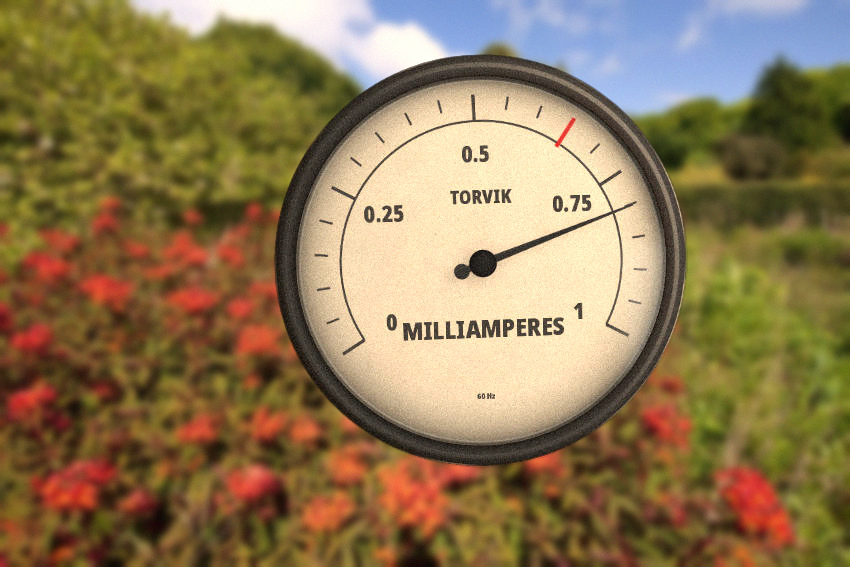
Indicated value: 0.8 mA
